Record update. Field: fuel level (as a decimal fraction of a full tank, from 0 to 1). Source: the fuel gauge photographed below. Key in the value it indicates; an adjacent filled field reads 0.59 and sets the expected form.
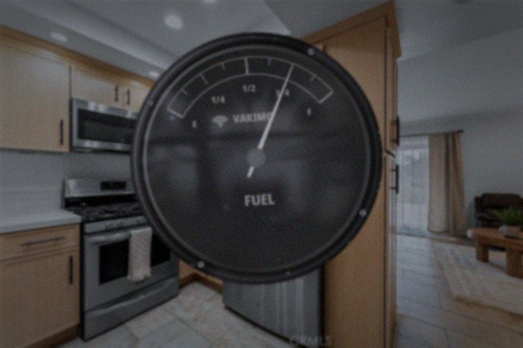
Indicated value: 0.75
